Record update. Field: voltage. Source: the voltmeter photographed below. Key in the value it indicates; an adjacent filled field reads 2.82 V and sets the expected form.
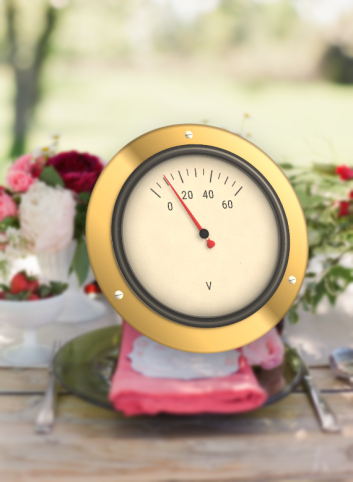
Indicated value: 10 V
